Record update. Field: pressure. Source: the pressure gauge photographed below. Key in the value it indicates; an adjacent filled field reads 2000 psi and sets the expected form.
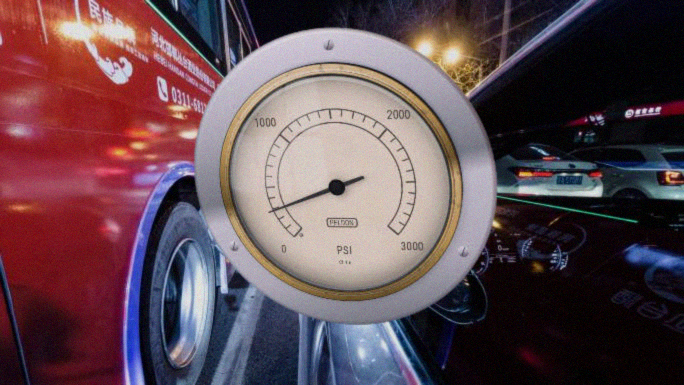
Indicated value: 300 psi
